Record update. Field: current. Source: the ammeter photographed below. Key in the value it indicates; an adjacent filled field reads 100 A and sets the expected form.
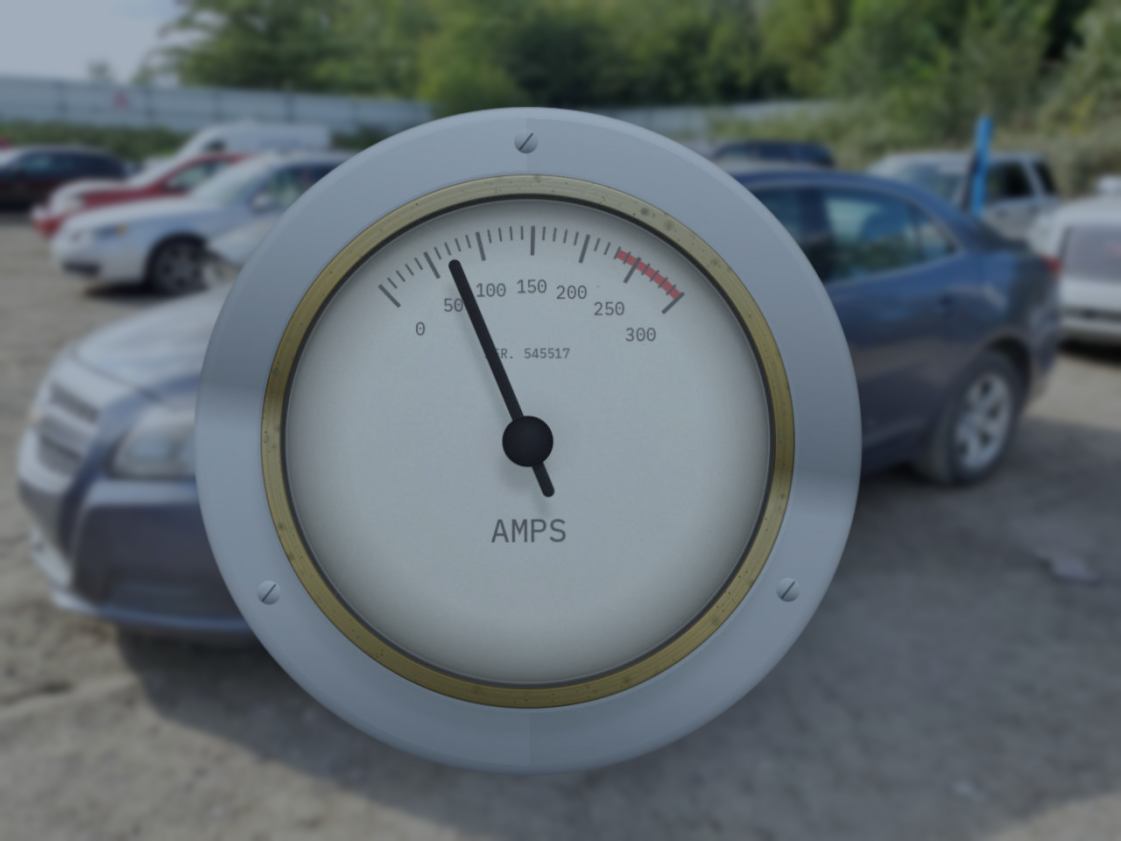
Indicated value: 70 A
